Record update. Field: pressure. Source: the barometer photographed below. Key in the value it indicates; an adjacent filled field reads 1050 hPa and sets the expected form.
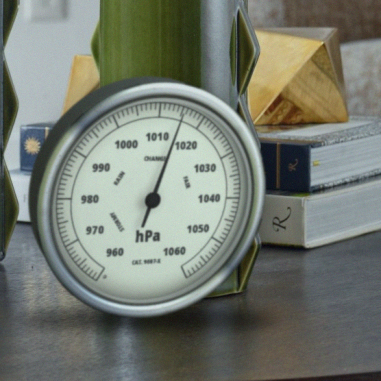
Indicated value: 1015 hPa
